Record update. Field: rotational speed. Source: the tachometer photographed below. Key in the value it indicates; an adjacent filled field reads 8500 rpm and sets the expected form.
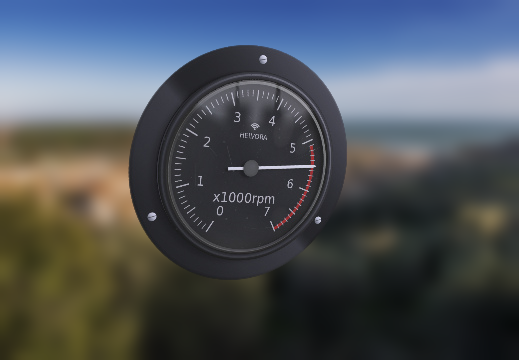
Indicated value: 5500 rpm
